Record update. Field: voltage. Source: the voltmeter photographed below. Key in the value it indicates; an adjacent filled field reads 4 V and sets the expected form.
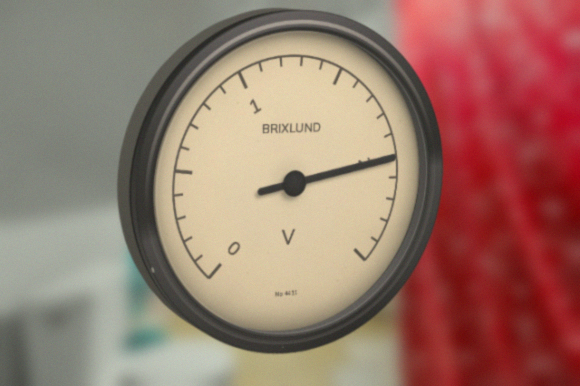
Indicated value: 2 V
